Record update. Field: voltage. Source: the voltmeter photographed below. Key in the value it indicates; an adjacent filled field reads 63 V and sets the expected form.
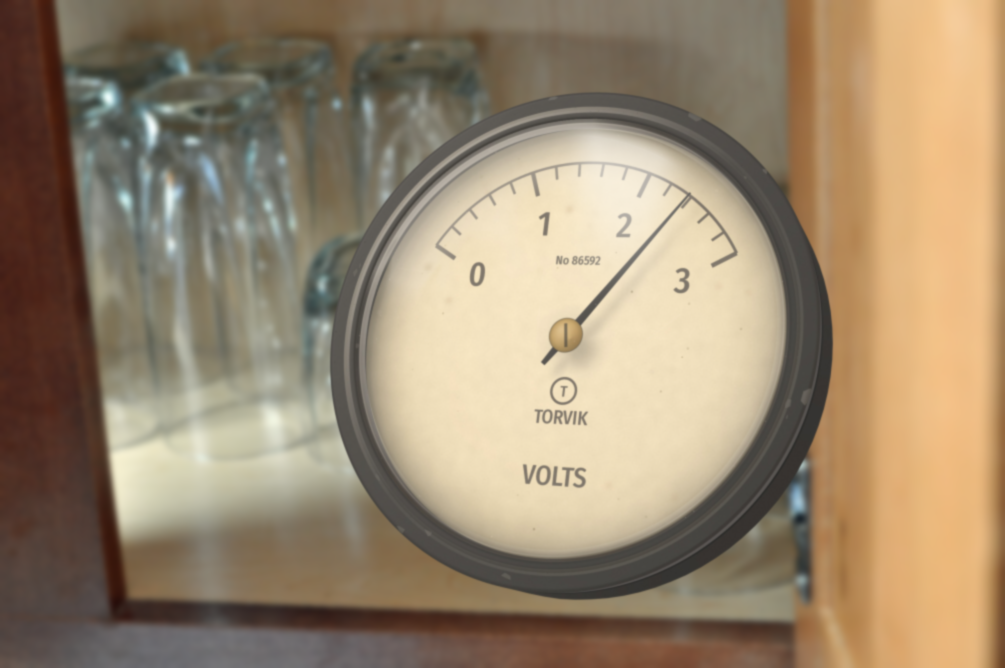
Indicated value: 2.4 V
